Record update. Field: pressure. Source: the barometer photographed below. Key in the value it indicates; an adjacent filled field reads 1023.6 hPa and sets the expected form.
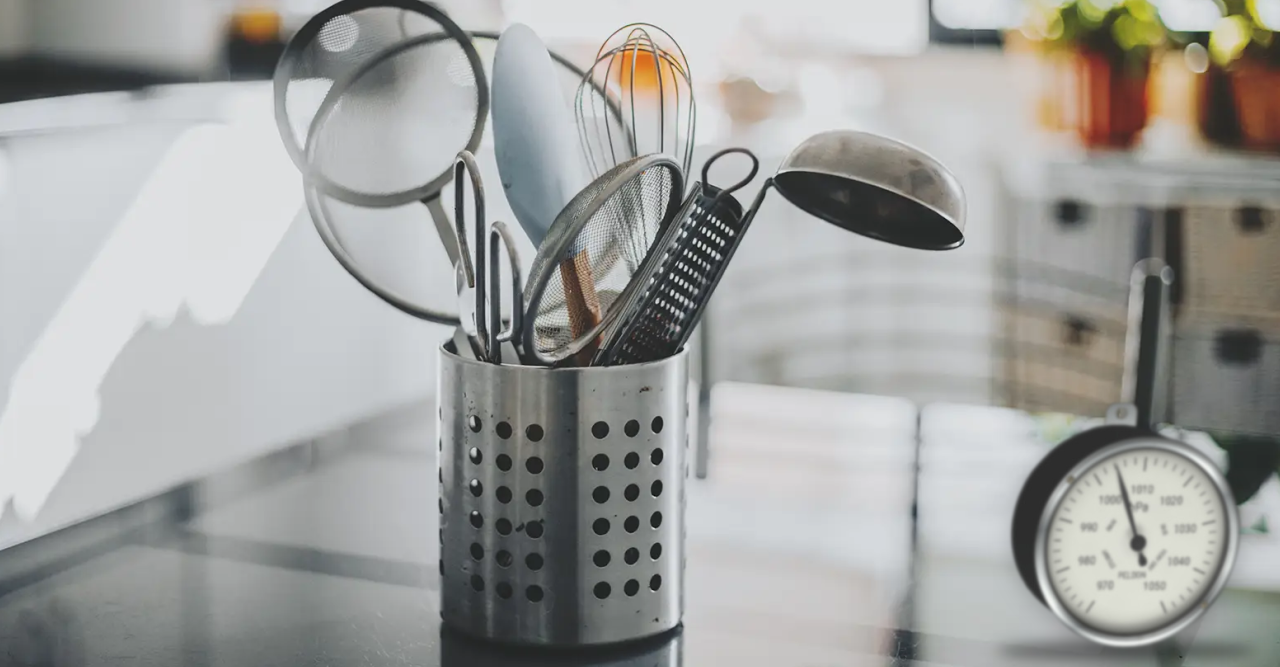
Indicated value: 1004 hPa
